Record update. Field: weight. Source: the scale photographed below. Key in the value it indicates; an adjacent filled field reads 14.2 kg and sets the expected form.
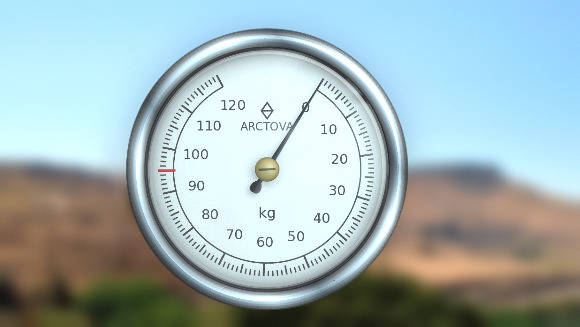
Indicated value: 0 kg
